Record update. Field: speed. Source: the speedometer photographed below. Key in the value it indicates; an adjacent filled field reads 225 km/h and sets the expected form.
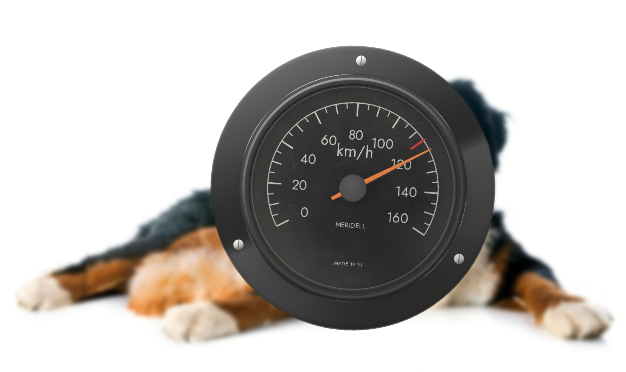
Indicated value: 120 km/h
